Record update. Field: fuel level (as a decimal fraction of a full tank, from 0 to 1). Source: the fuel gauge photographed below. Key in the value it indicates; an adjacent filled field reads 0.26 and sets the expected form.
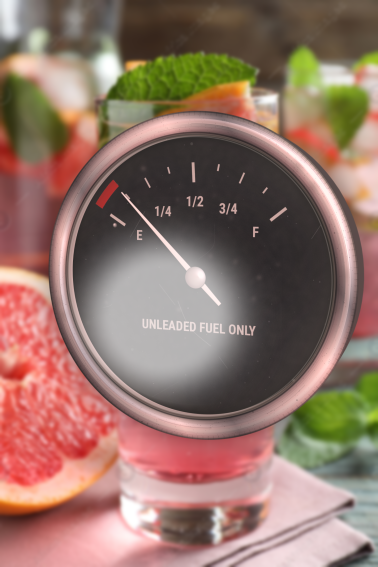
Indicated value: 0.125
